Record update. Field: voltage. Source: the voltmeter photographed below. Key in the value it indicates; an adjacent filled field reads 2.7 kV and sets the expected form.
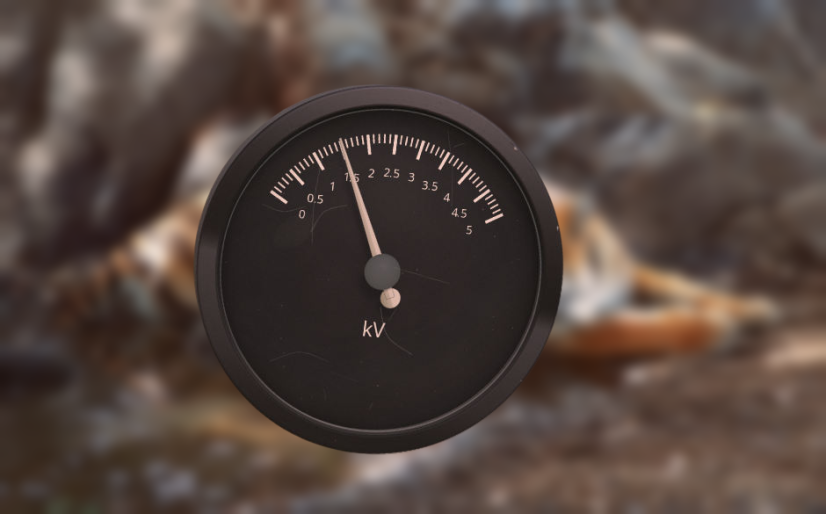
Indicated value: 1.5 kV
